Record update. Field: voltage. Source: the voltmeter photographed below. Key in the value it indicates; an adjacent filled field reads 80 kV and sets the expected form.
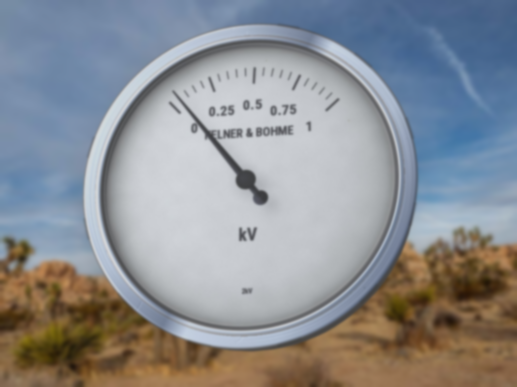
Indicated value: 0.05 kV
